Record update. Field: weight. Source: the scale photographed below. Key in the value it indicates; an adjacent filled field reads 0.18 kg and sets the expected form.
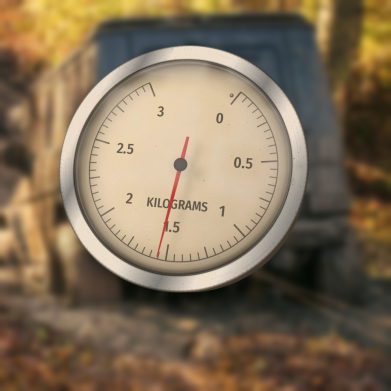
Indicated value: 1.55 kg
